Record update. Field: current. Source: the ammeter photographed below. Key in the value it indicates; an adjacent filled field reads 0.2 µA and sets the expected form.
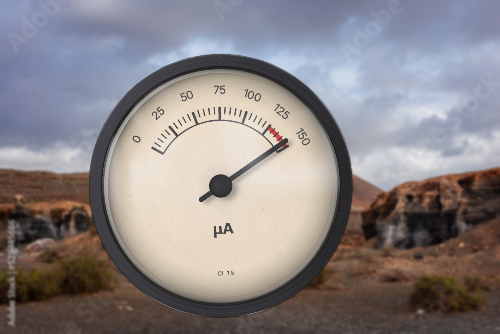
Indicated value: 145 µA
